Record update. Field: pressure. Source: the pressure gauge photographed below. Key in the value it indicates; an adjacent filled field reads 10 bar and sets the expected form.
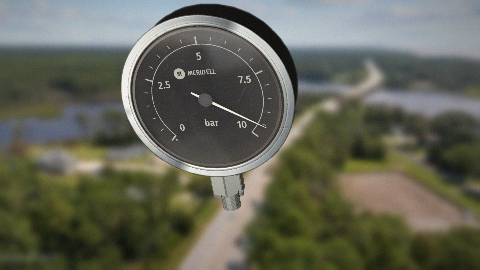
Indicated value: 9.5 bar
